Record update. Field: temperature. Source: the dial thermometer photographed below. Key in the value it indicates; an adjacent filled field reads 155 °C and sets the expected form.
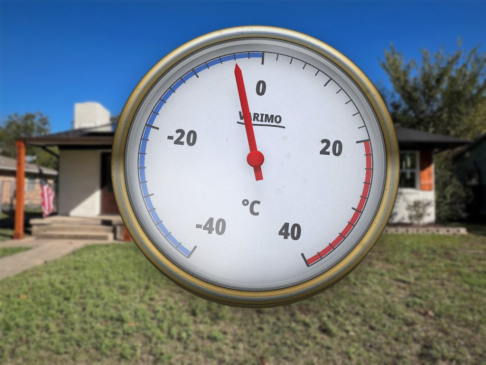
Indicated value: -4 °C
